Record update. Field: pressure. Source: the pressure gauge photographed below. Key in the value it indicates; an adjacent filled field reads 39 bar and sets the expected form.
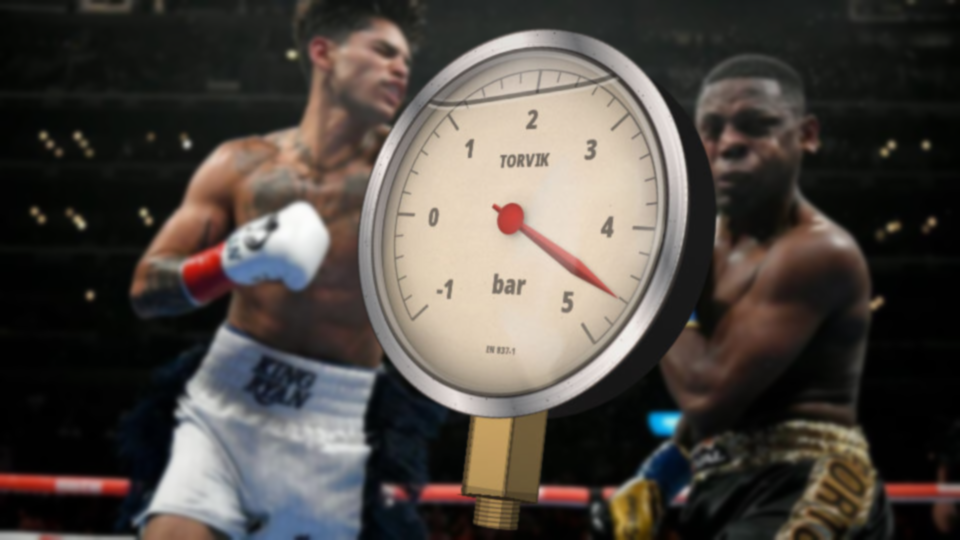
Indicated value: 4.6 bar
